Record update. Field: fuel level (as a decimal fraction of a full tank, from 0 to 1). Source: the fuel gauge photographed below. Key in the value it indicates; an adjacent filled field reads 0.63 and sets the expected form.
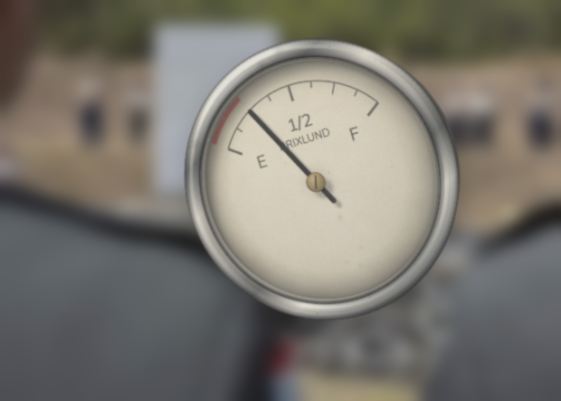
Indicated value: 0.25
